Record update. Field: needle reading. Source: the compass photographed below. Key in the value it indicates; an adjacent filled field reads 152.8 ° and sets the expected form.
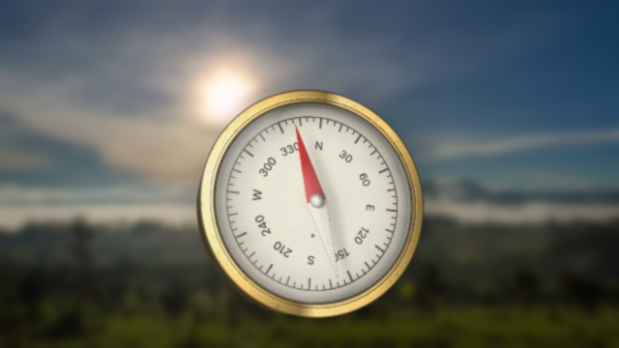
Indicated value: 340 °
